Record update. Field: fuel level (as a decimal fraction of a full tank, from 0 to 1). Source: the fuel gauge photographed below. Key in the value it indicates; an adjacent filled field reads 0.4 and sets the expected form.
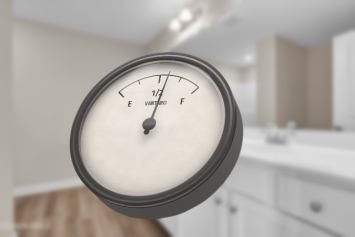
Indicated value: 0.625
